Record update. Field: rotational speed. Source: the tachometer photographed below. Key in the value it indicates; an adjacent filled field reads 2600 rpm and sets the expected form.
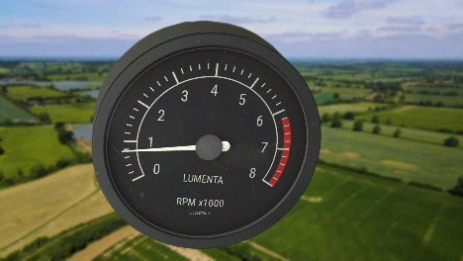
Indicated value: 800 rpm
